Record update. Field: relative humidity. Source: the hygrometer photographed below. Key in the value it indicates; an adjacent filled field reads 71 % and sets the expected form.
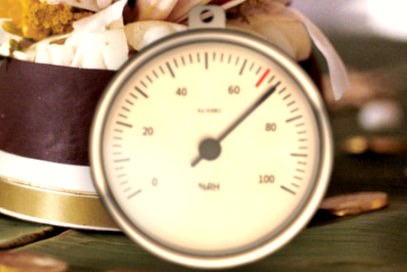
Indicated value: 70 %
